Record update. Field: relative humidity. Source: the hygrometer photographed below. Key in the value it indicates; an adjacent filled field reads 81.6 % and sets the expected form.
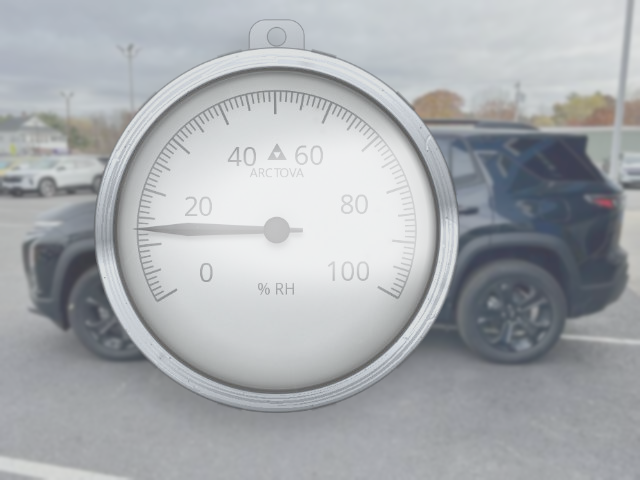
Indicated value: 13 %
